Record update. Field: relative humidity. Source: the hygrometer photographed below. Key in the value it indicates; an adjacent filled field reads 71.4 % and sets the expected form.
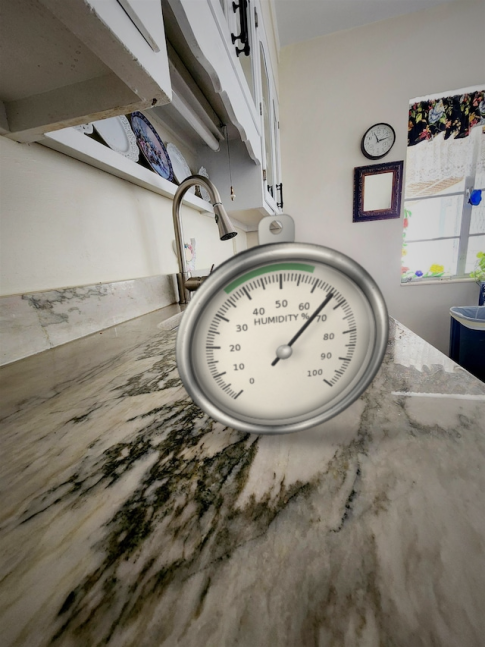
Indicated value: 65 %
